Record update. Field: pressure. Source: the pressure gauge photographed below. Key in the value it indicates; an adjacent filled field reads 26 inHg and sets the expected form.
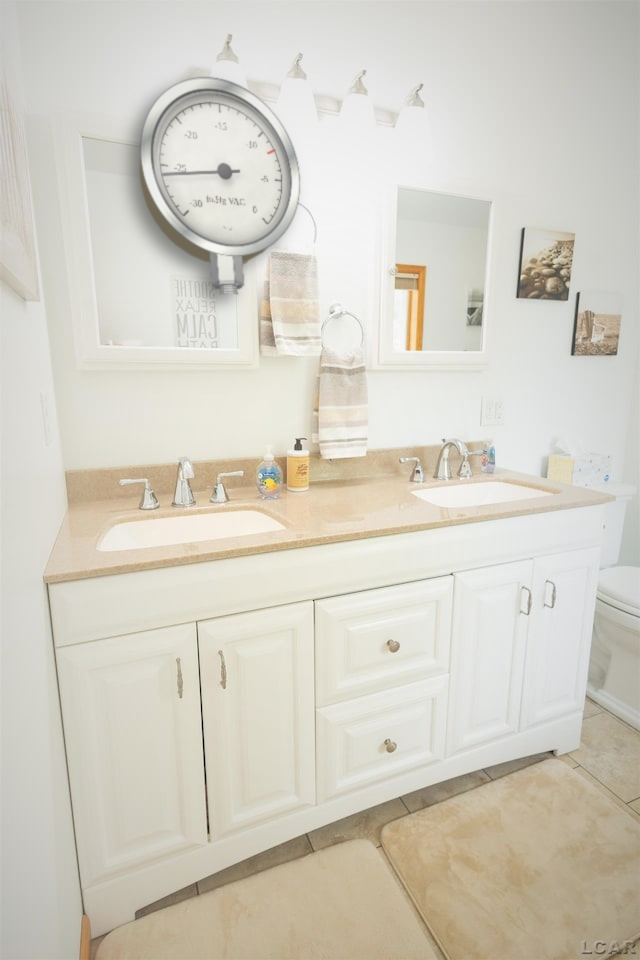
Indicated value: -26 inHg
